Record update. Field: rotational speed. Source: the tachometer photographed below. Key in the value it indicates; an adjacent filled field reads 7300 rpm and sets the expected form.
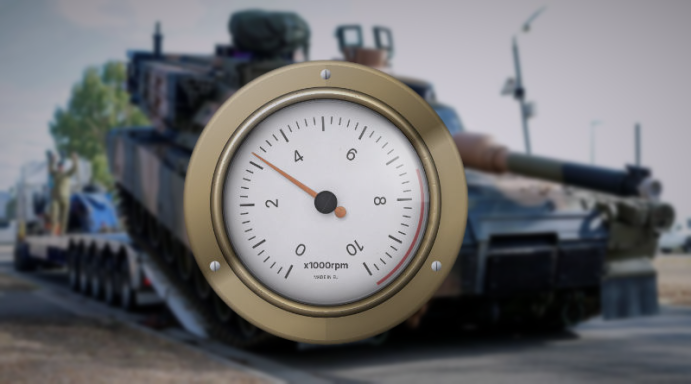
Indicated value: 3200 rpm
